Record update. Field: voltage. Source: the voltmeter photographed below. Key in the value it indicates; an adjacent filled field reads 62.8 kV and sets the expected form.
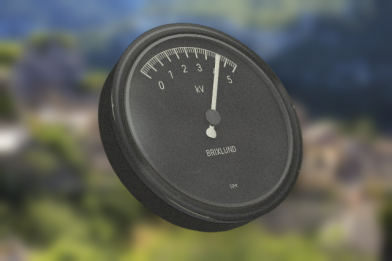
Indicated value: 4 kV
